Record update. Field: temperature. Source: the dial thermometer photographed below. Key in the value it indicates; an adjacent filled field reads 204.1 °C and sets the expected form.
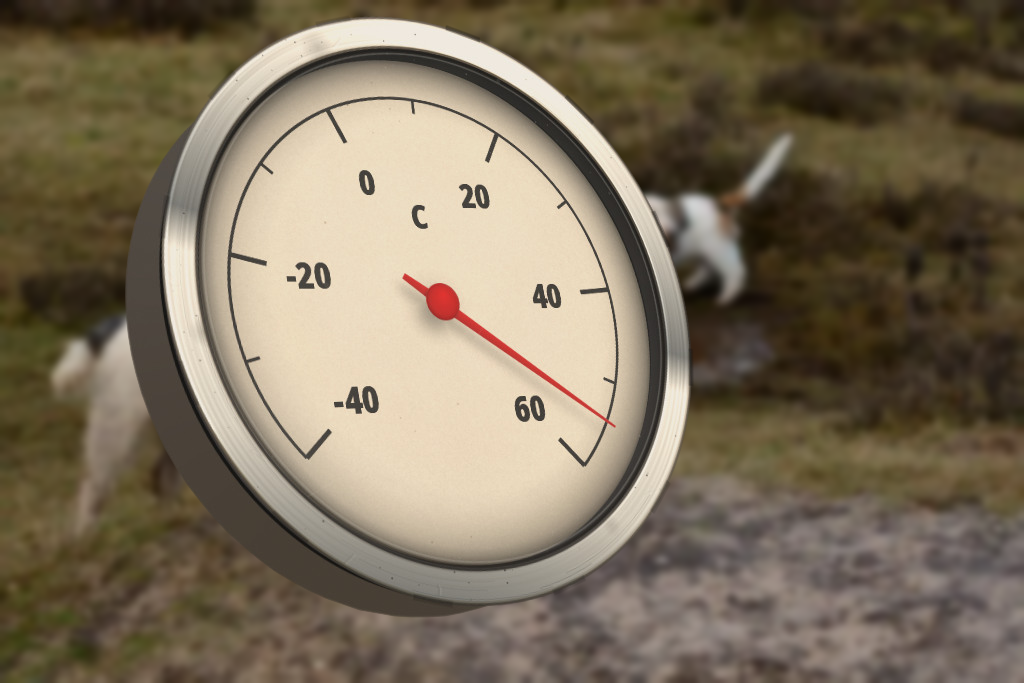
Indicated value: 55 °C
